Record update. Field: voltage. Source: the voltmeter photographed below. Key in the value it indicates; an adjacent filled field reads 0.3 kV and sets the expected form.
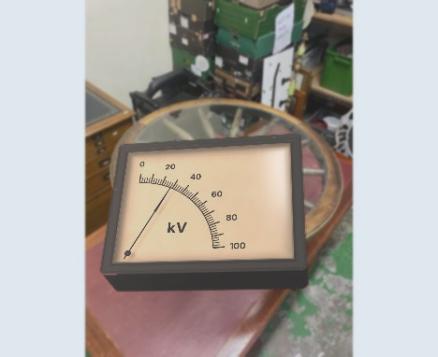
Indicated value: 30 kV
